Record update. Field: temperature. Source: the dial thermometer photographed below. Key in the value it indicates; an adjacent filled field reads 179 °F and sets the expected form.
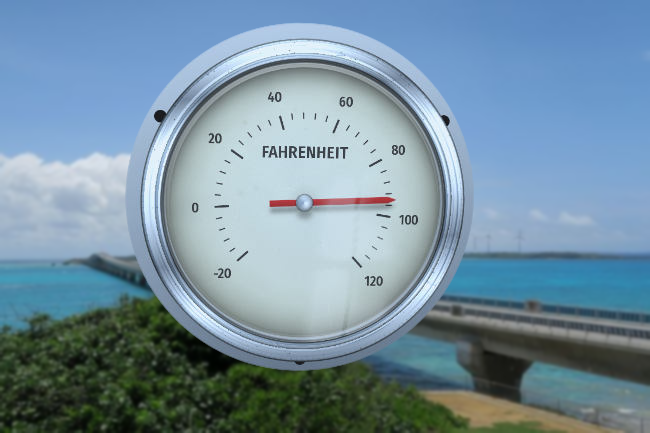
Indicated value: 94 °F
